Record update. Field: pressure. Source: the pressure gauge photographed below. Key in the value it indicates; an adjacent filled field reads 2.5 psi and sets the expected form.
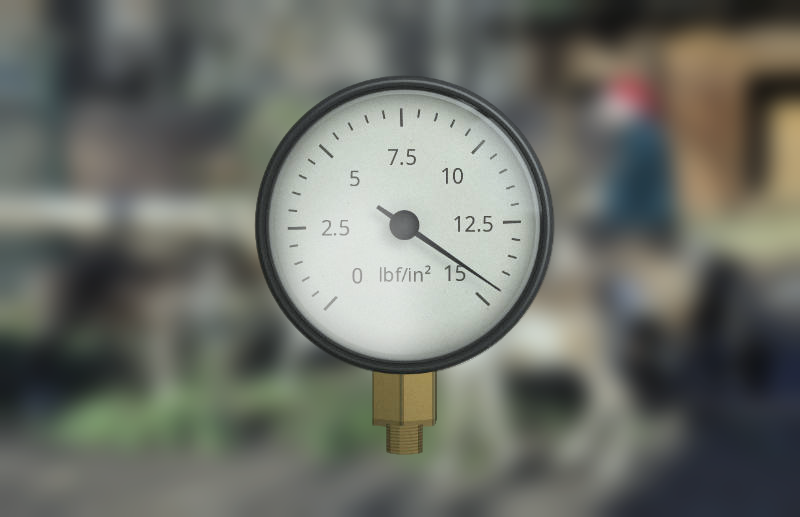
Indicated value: 14.5 psi
